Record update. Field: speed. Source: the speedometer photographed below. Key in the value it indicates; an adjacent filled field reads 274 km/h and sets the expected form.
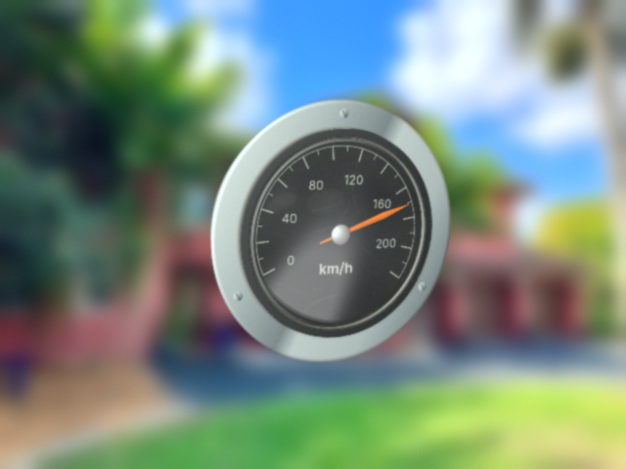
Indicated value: 170 km/h
